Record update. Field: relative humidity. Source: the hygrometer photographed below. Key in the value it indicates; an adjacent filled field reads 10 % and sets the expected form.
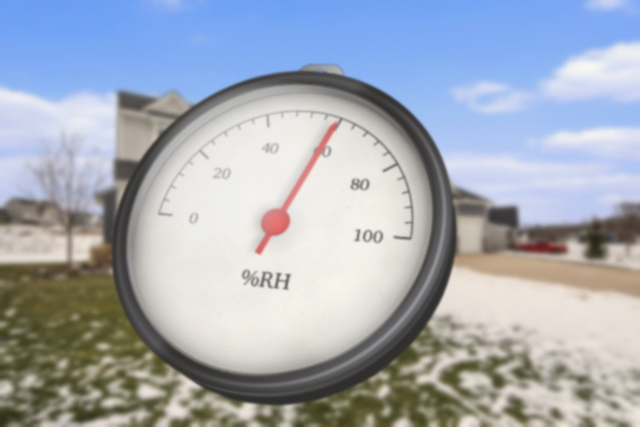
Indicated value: 60 %
